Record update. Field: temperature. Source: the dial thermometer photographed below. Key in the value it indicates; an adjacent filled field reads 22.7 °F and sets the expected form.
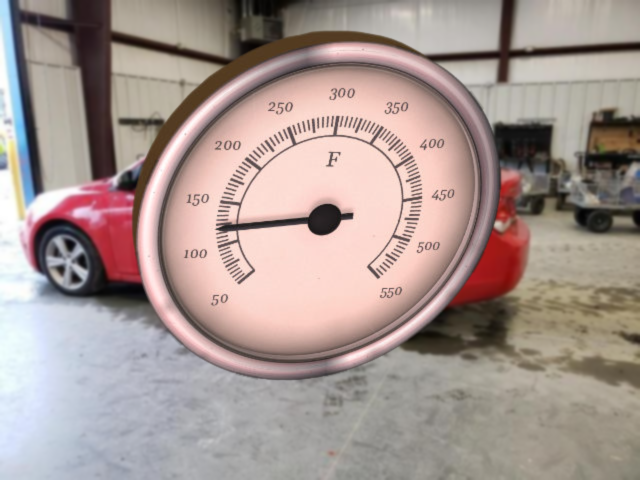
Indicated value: 125 °F
